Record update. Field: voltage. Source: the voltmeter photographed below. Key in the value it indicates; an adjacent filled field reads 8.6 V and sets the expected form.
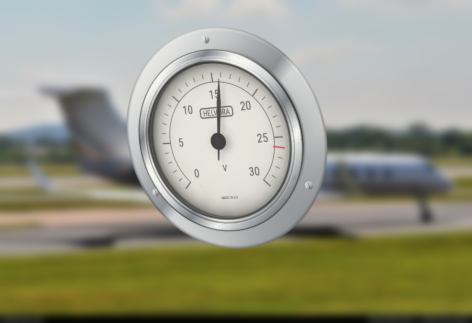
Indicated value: 16 V
